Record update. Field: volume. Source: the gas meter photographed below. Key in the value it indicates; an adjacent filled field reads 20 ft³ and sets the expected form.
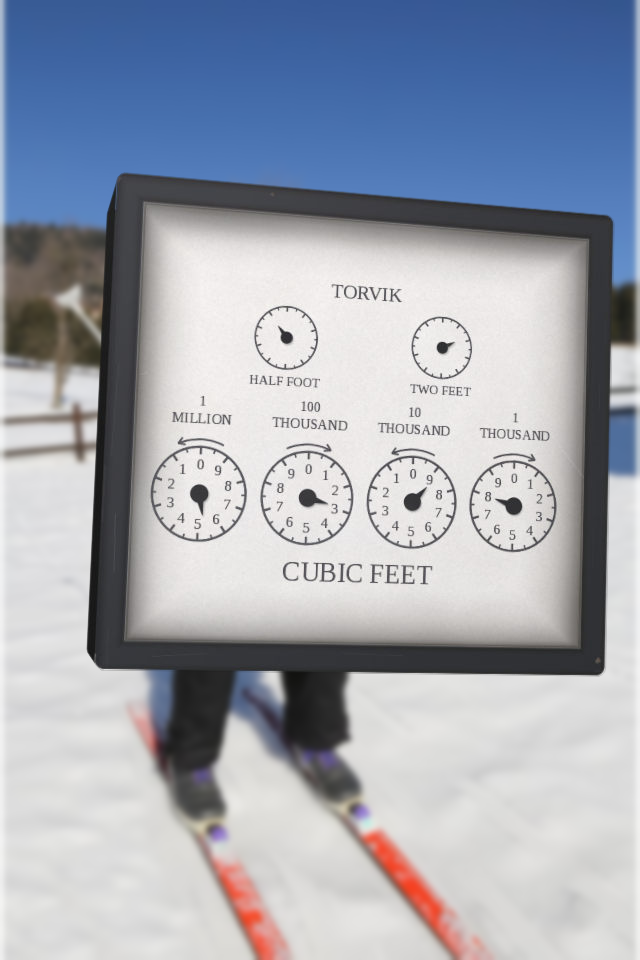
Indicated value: 528800 ft³
